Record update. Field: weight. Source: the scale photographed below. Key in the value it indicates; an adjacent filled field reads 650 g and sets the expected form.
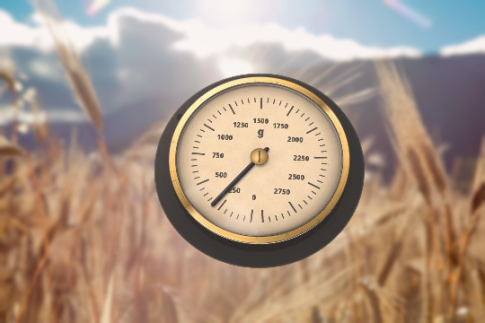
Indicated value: 300 g
